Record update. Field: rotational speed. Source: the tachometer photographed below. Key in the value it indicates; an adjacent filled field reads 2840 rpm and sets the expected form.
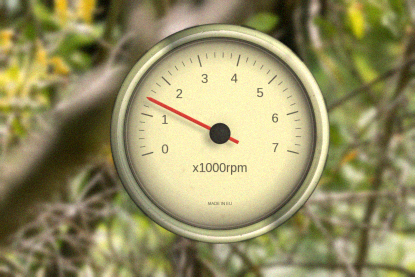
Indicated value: 1400 rpm
